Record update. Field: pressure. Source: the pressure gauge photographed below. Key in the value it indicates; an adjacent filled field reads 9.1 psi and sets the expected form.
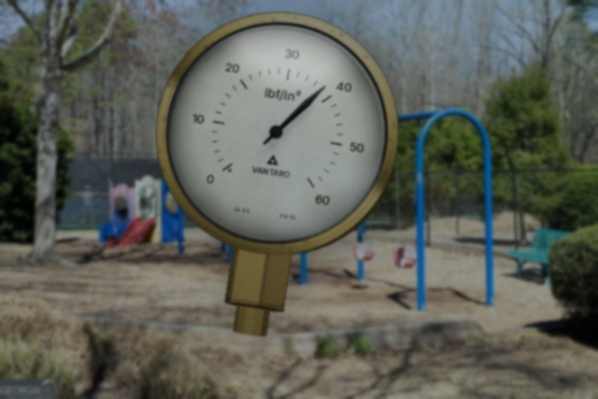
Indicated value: 38 psi
